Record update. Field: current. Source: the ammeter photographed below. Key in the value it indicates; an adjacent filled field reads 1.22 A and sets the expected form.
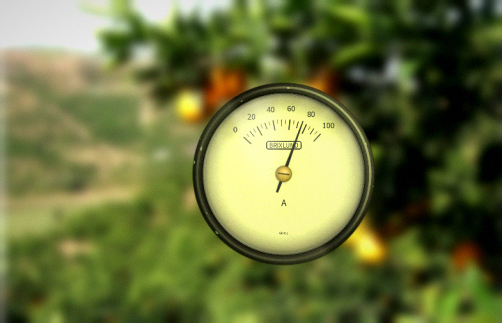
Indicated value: 75 A
